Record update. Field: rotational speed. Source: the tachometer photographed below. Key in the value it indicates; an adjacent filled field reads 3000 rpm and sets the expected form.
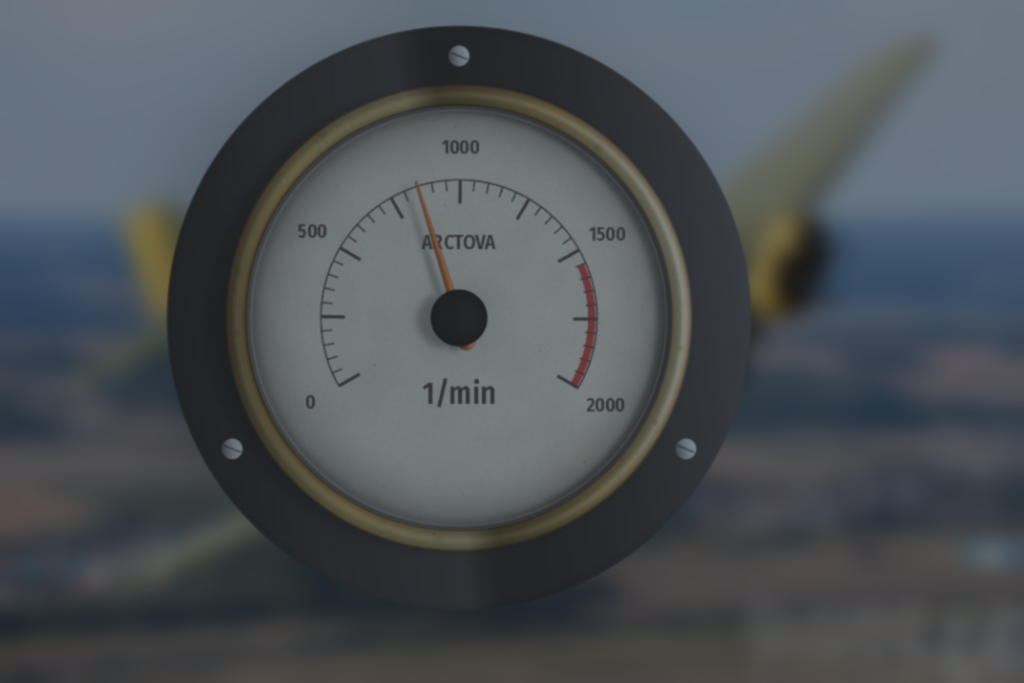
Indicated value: 850 rpm
